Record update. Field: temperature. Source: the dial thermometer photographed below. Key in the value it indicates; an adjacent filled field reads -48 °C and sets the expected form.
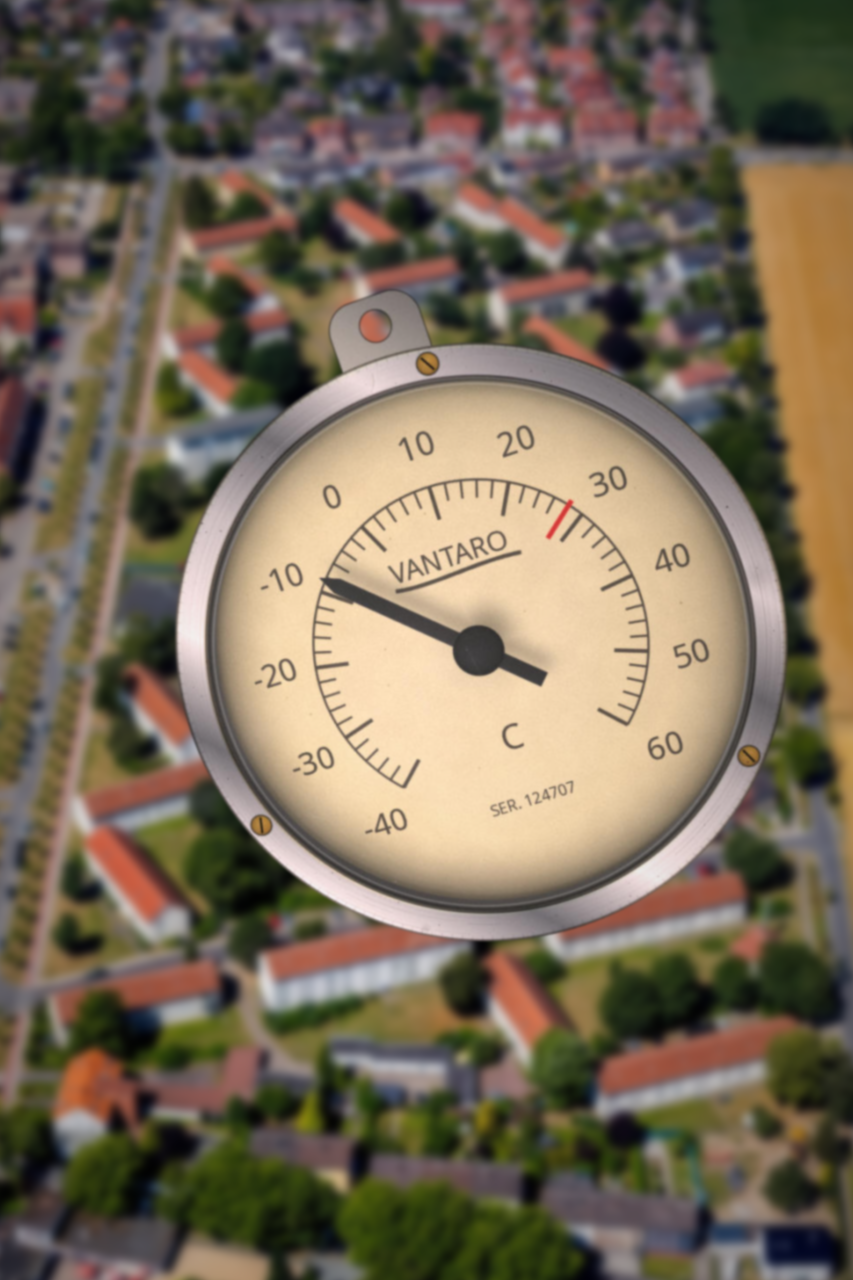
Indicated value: -8 °C
